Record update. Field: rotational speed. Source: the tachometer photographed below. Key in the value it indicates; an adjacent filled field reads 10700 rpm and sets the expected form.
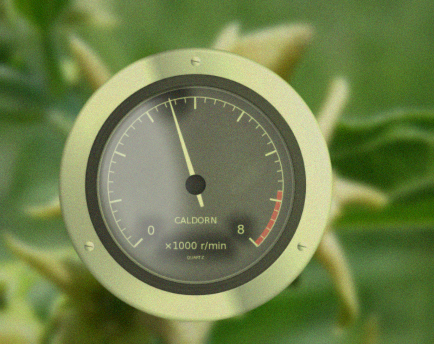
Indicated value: 3500 rpm
